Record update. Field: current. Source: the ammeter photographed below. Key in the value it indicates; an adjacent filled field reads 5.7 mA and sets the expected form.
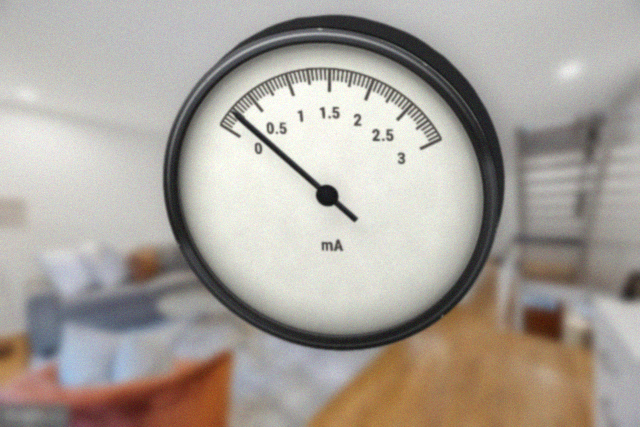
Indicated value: 0.25 mA
